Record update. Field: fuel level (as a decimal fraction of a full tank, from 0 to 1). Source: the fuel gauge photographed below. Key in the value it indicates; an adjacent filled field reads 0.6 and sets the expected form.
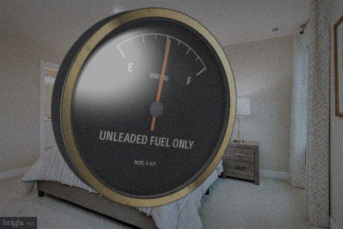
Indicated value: 0.5
